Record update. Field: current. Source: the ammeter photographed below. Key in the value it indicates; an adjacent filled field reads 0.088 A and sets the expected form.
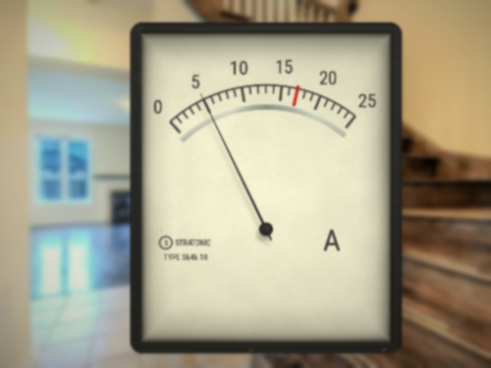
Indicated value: 5 A
